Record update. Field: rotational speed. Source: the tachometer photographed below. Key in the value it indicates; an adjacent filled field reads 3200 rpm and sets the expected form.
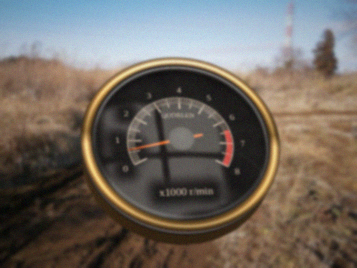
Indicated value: 500 rpm
